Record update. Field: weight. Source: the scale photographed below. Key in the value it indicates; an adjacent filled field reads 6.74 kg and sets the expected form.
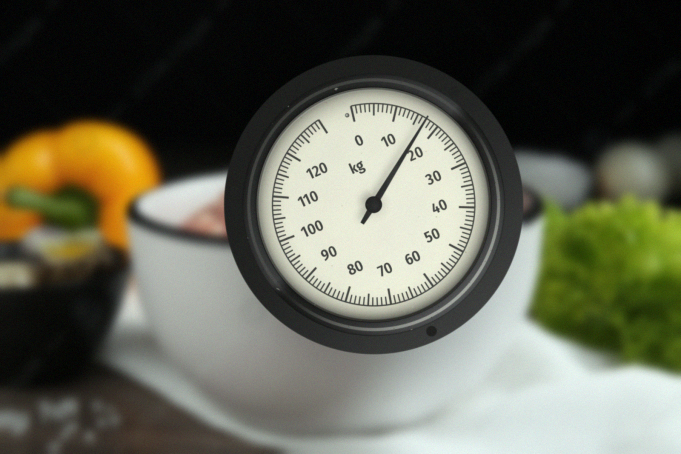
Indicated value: 17 kg
